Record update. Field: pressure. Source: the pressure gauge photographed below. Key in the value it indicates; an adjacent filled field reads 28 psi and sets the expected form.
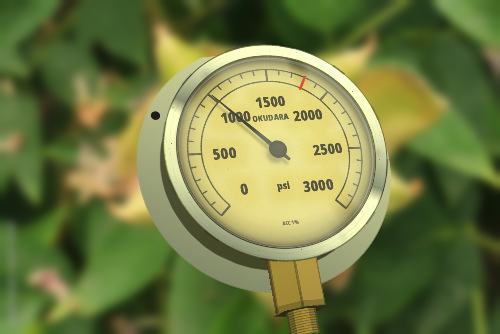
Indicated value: 1000 psi
